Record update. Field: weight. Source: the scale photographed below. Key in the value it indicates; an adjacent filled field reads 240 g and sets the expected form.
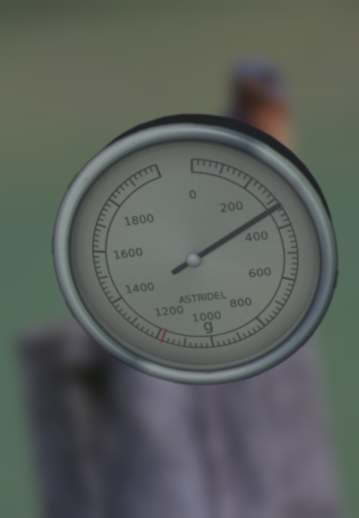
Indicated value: 320 g
